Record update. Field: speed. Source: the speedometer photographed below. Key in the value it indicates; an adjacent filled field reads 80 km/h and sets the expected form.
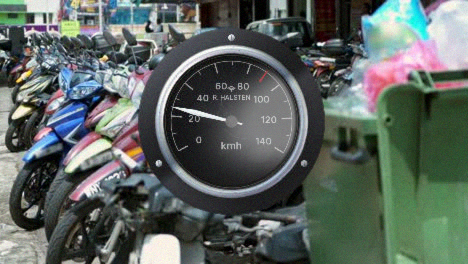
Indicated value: 25 km/h
